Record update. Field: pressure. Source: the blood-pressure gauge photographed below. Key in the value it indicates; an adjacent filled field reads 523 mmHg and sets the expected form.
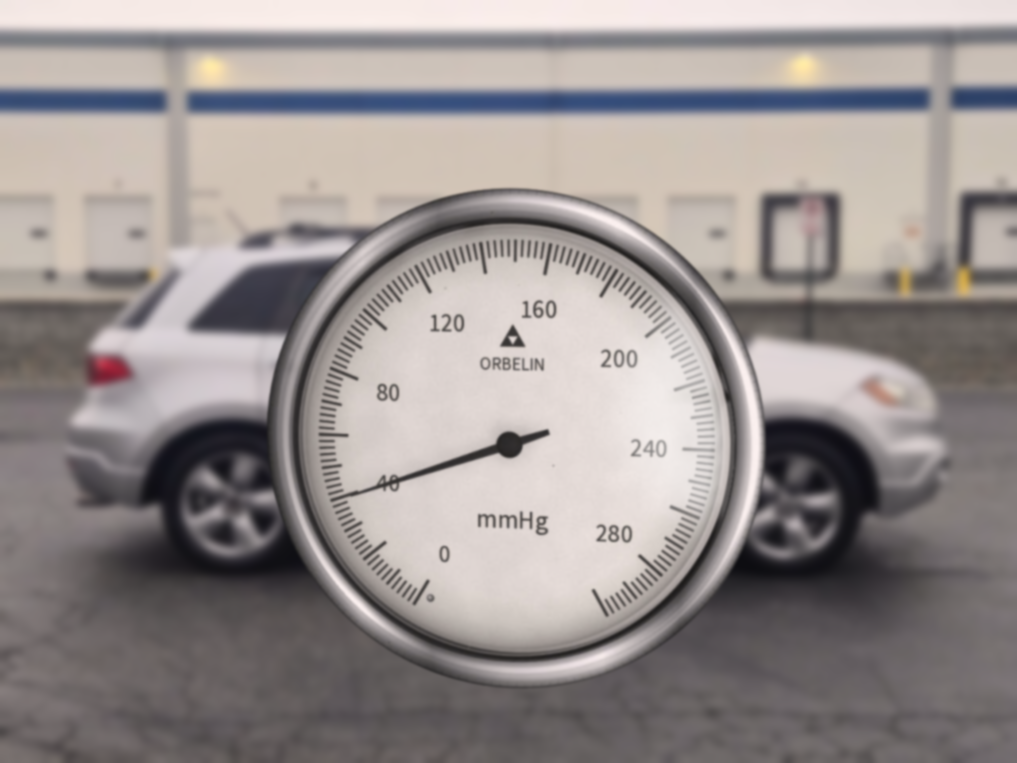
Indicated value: 40 mmHg
